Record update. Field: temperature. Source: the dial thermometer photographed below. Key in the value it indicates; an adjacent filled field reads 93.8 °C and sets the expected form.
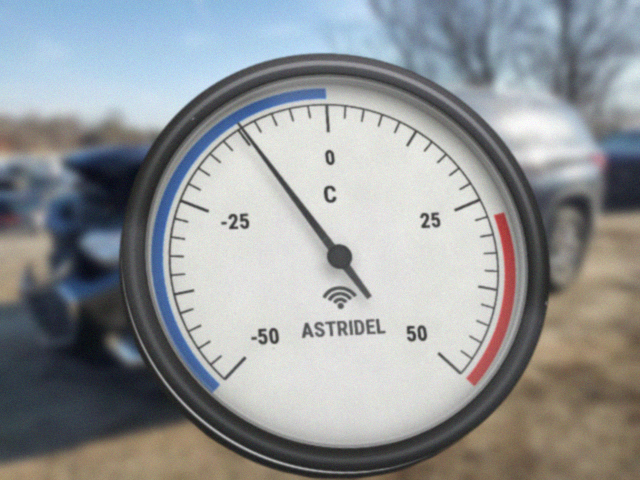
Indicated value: -12.5 °C
